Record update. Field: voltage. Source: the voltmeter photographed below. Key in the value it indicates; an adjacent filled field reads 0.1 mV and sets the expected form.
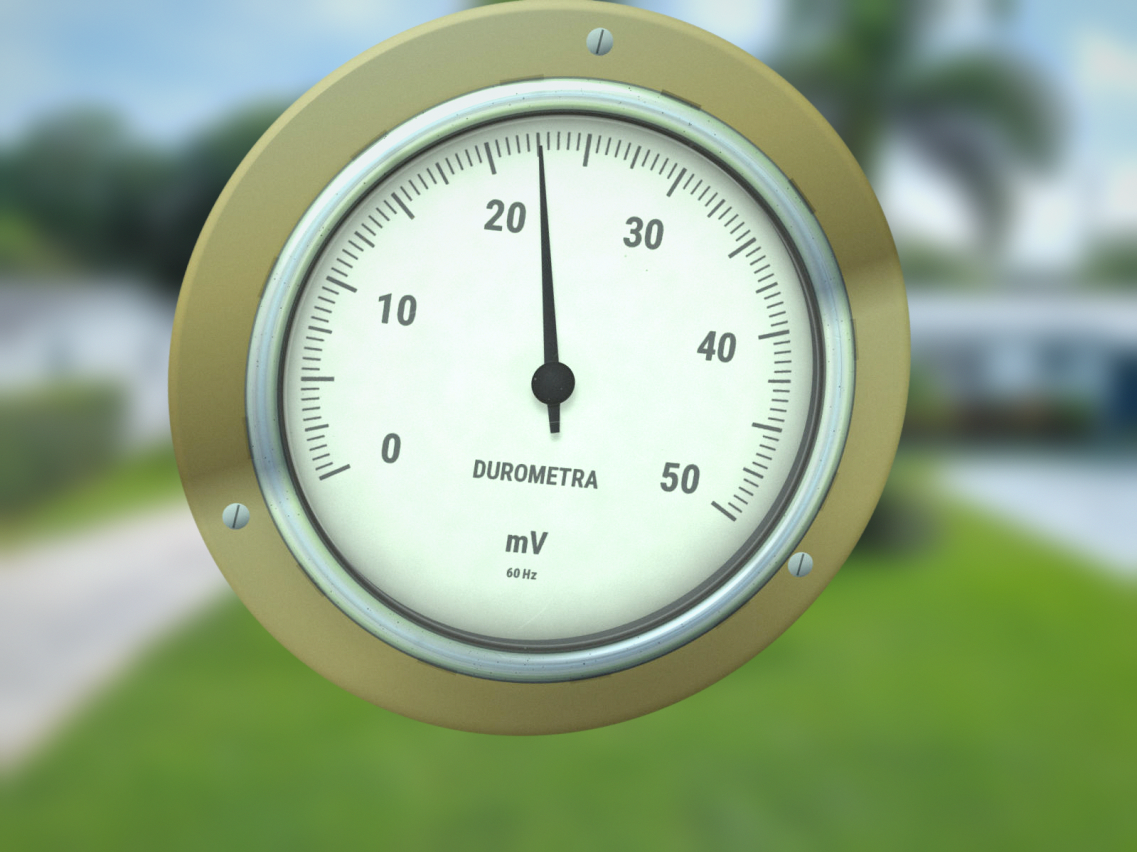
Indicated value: 22.5 mV
